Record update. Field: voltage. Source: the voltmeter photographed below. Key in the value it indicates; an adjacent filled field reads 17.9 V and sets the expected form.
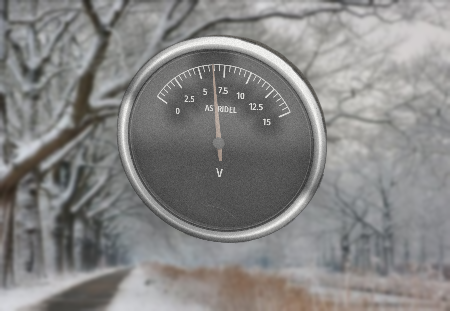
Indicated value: 6.5 V
